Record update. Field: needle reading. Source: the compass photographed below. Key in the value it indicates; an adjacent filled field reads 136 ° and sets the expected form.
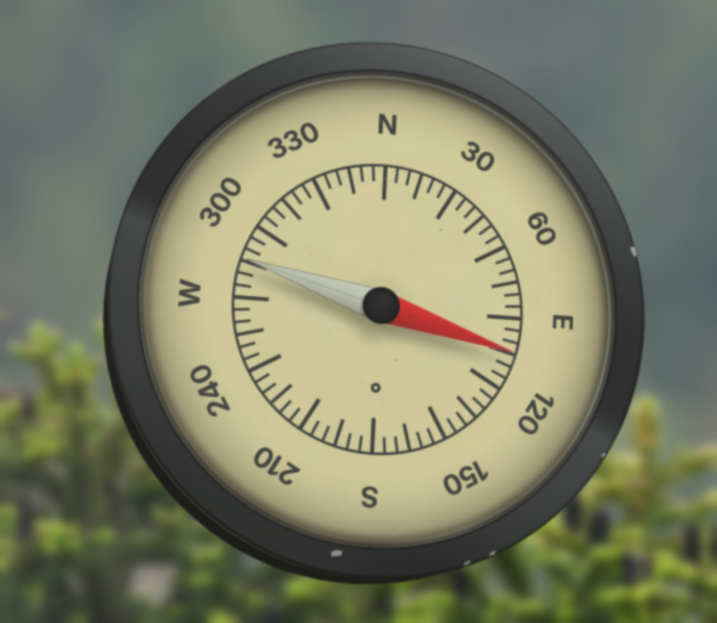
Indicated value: 105 °
